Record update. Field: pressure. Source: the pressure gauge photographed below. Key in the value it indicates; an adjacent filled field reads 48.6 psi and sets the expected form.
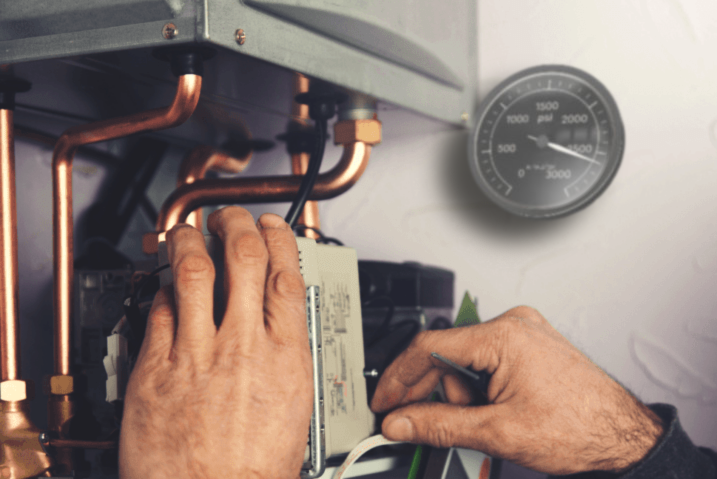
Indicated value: 2600 psi
